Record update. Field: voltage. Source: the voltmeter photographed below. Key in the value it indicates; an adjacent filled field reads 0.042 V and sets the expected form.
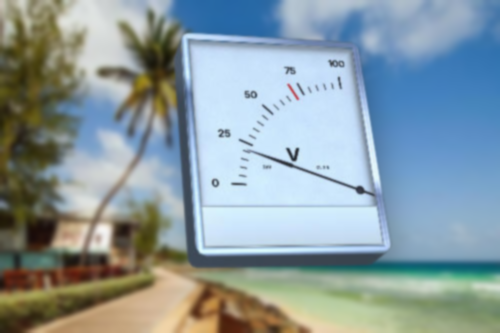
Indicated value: 20 V
